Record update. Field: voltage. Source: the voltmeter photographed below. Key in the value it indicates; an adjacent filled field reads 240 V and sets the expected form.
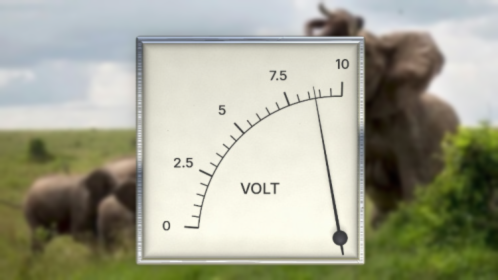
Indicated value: 8.75 V
